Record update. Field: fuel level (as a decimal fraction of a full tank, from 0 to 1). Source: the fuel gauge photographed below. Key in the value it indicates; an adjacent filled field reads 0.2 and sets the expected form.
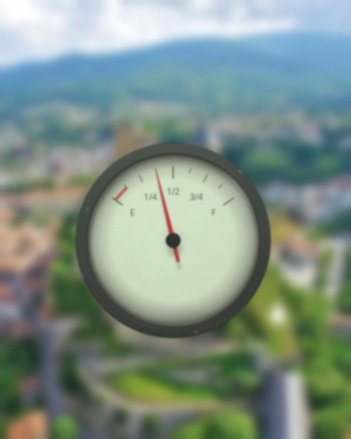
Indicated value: 0.375
